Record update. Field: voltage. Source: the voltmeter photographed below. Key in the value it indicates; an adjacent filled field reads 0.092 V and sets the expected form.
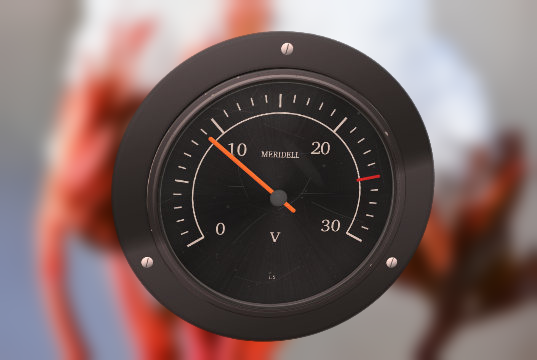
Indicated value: 9 V
